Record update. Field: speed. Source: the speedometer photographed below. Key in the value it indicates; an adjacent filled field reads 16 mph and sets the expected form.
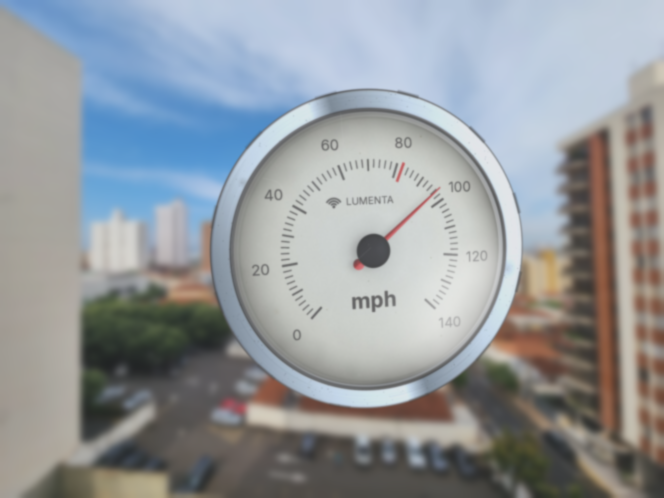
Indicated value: 96 mph
